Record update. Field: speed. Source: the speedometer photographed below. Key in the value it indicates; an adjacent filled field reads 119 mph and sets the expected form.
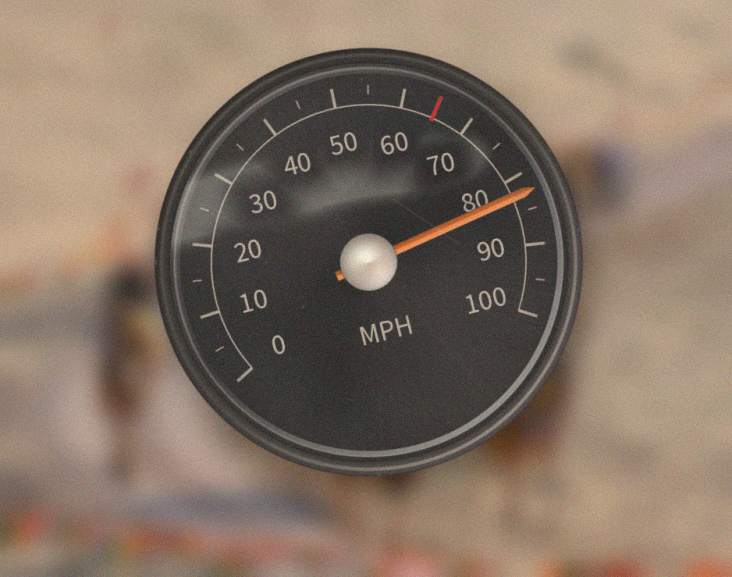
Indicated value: 82.5 mph
